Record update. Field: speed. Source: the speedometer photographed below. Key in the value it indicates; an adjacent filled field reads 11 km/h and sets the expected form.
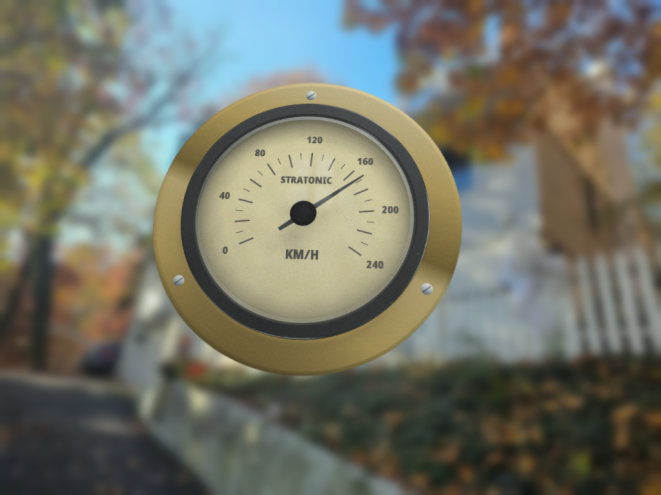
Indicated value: 170 km/h
